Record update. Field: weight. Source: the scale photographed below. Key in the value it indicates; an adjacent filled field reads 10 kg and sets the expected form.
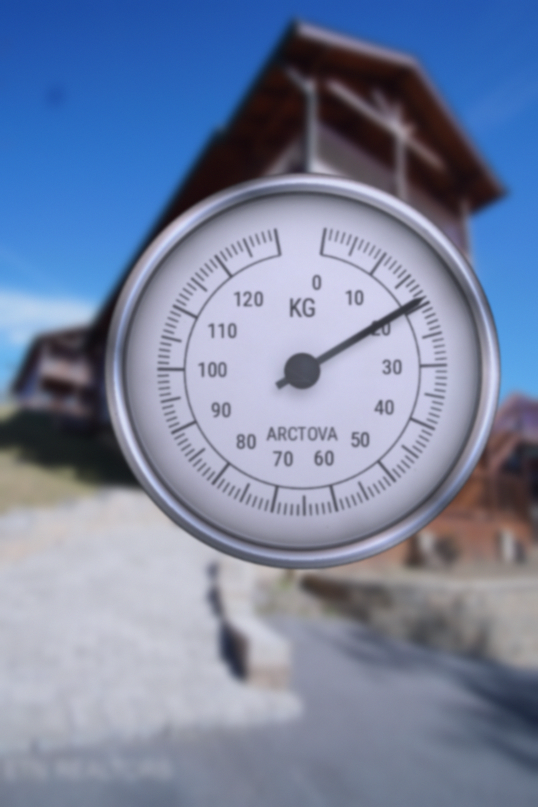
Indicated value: 19 kg
